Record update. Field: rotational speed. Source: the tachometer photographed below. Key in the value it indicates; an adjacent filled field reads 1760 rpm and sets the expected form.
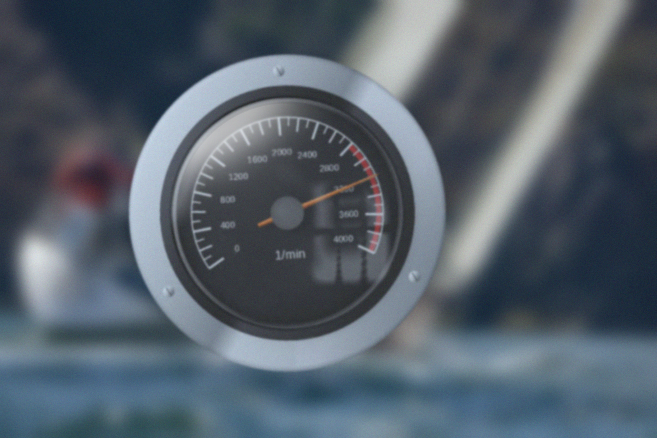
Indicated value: 3200 rpm
